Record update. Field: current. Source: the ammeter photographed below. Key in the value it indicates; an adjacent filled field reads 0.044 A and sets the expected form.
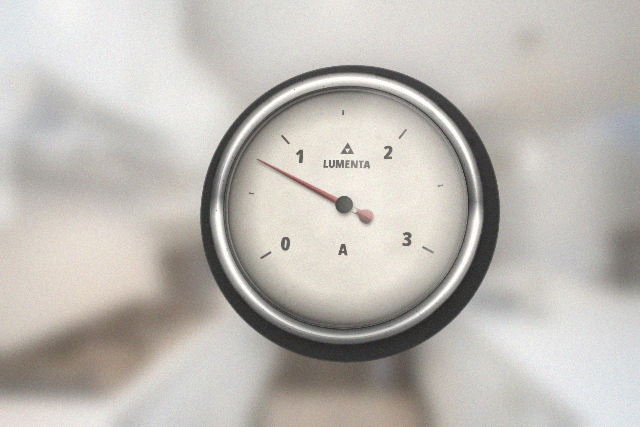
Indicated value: 0.75 A
